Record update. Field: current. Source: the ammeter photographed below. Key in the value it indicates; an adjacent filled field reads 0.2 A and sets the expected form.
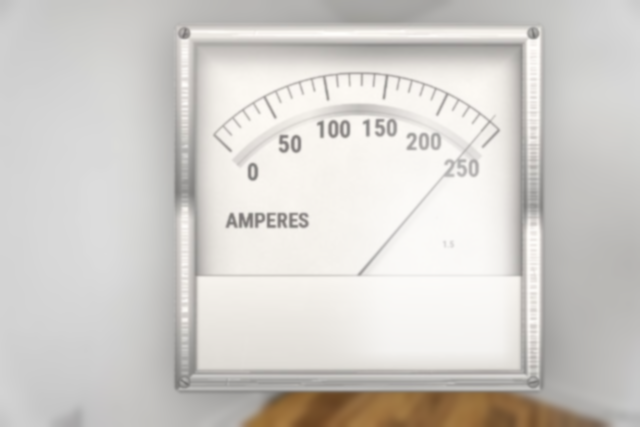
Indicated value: 240 A
